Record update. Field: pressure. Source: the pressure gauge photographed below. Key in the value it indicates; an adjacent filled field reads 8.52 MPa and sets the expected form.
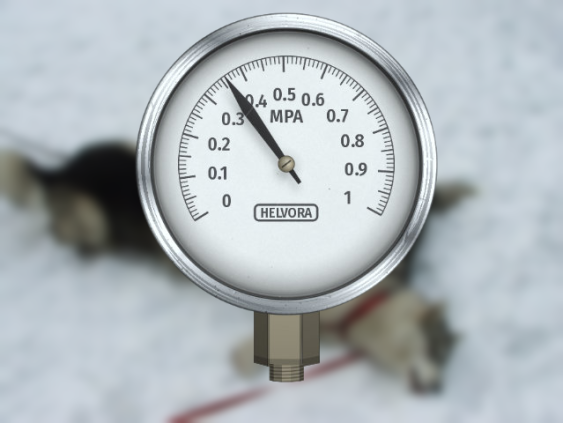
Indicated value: 0.36 MPa
